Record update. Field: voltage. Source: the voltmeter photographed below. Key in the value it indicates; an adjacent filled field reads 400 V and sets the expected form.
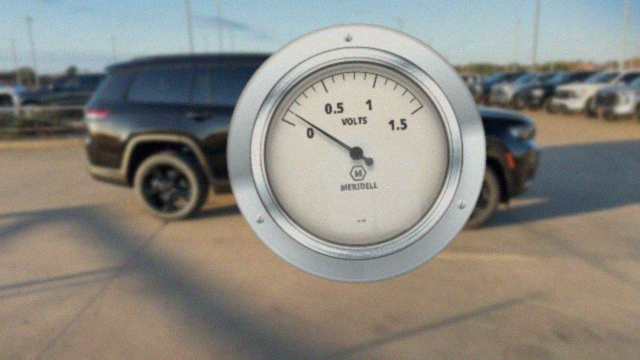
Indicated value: 0.1 V
